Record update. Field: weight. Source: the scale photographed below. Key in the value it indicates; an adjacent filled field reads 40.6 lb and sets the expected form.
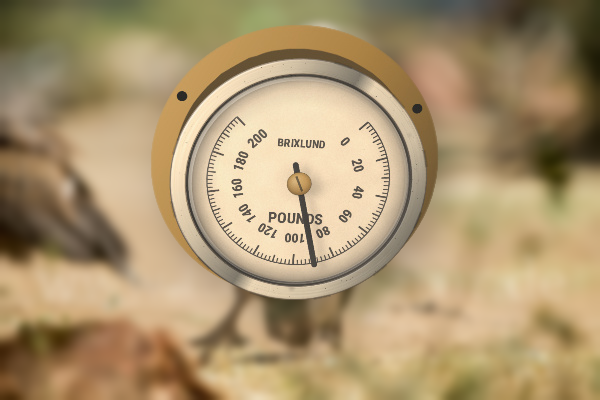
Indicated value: 90 lb
